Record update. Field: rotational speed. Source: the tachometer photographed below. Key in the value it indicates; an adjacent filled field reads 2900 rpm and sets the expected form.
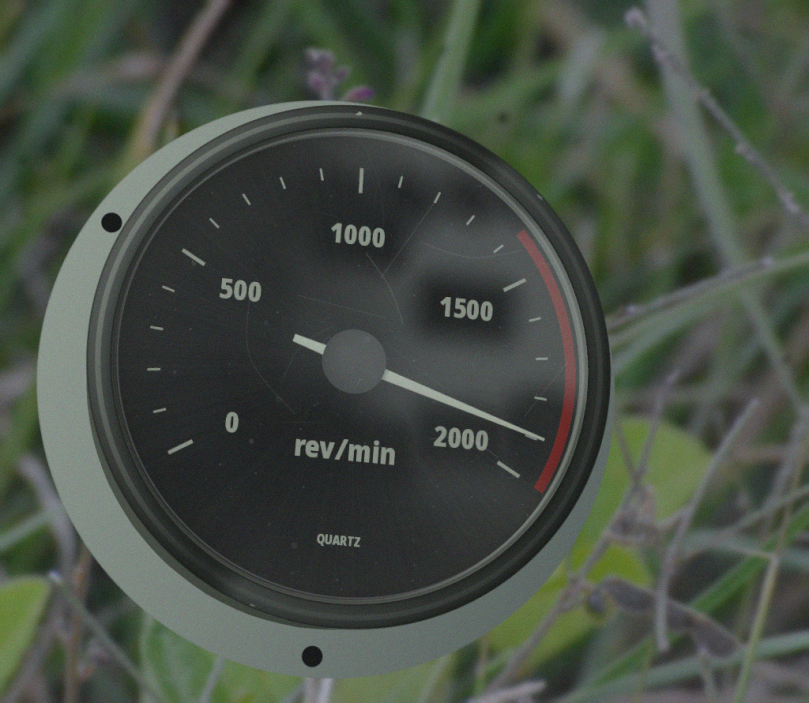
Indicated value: 1900 rpm
